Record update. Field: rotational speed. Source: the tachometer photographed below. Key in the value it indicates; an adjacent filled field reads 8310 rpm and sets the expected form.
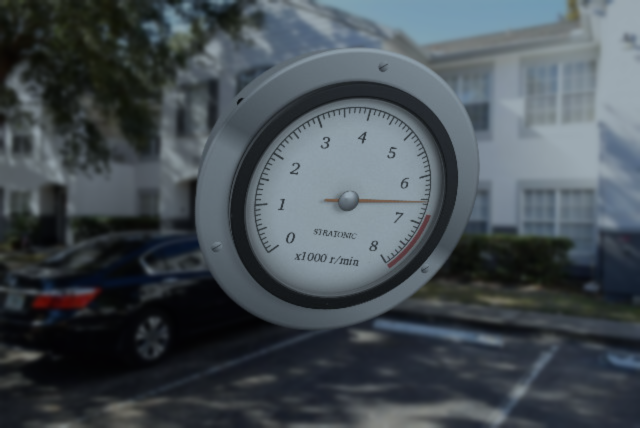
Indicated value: 6500 rpm
